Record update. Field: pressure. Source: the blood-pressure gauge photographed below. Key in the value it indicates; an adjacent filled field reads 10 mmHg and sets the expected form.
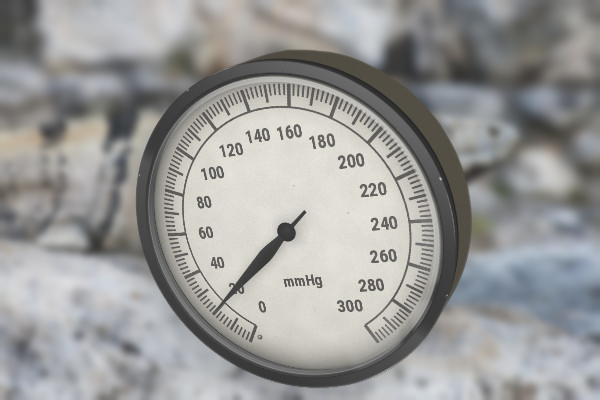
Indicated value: 20 mmHg
